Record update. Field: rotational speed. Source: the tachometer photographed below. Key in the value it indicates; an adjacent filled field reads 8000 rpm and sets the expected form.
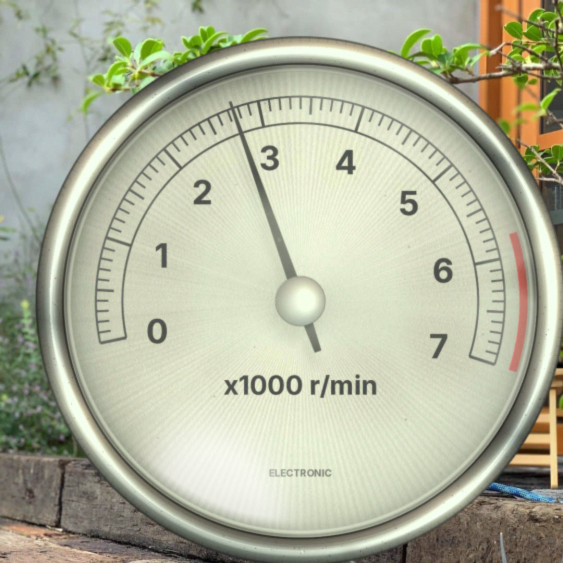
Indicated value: 2750 rpm
